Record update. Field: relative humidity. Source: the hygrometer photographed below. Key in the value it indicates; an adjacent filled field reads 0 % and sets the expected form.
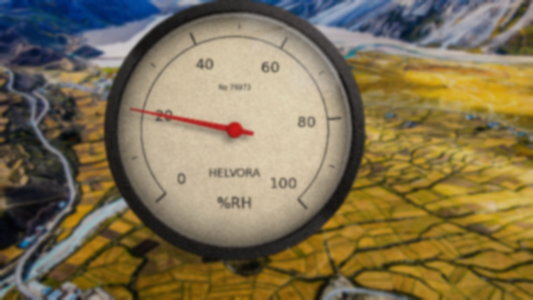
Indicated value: 20 %
